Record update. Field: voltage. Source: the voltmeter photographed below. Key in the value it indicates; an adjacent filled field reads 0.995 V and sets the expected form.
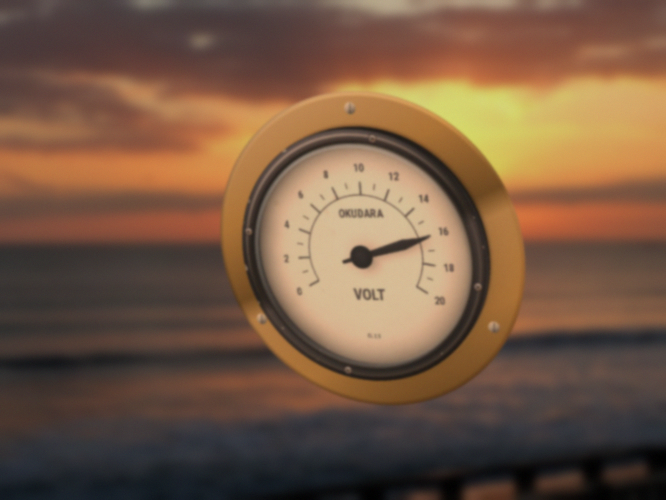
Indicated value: 16 V
